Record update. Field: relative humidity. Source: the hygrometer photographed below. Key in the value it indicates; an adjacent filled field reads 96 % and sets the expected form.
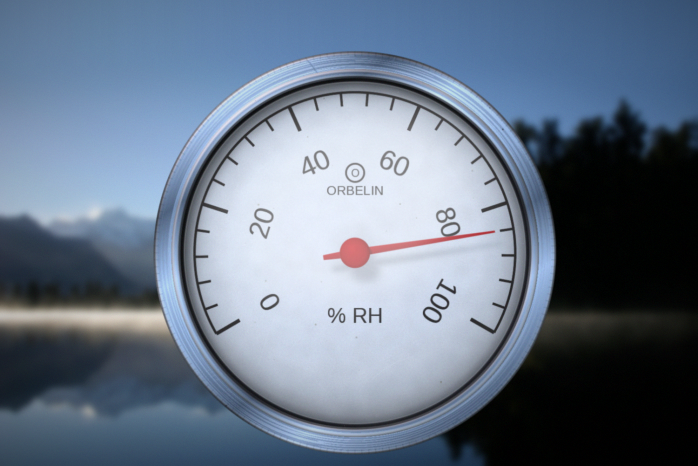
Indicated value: 84 %
